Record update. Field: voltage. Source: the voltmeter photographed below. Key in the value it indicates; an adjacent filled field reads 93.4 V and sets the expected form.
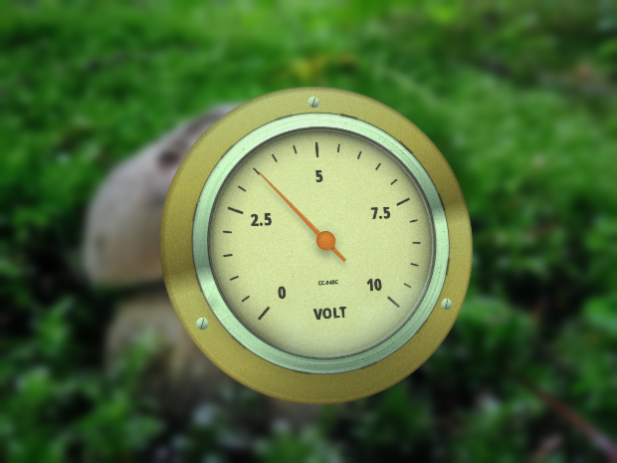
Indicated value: 3.5 V
